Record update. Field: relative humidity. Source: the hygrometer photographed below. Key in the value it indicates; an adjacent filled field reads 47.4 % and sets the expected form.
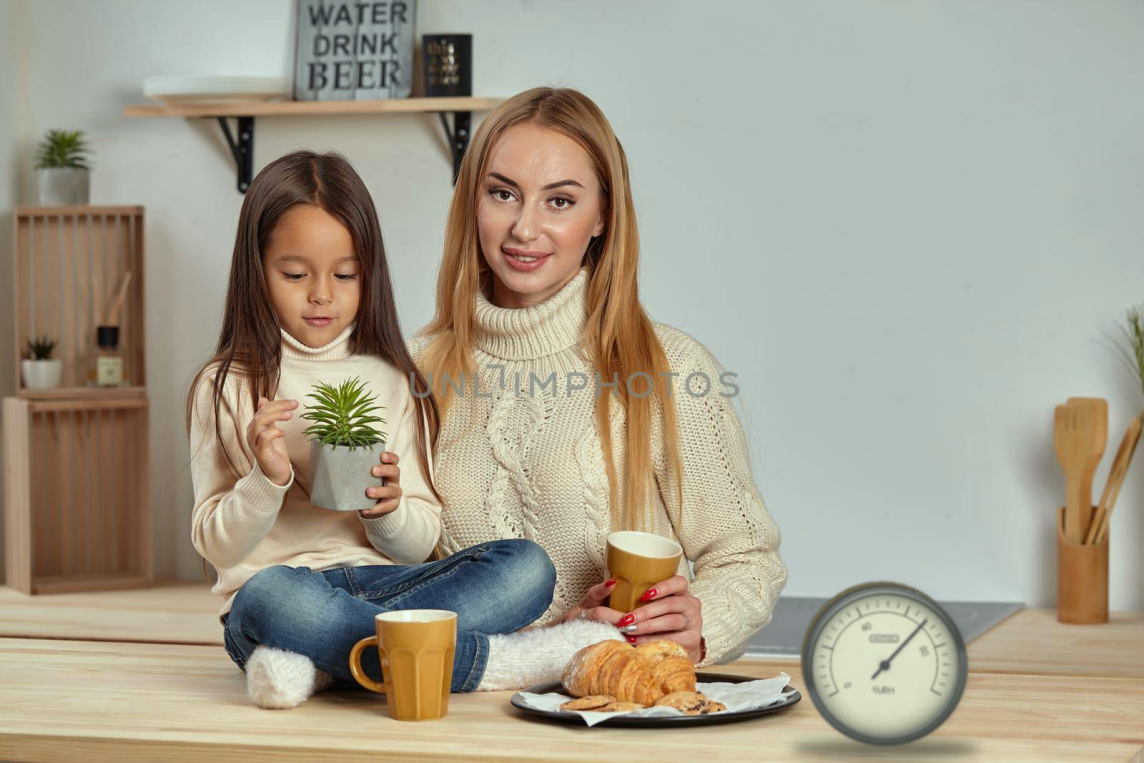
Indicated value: 68 %
